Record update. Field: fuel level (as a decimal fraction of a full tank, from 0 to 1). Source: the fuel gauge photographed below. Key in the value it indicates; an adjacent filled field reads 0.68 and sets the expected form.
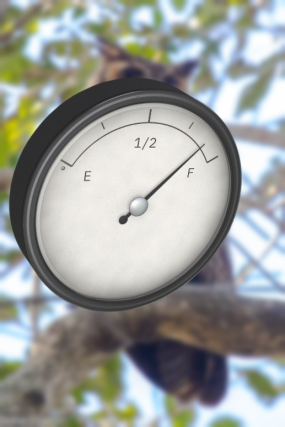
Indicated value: 0.875
